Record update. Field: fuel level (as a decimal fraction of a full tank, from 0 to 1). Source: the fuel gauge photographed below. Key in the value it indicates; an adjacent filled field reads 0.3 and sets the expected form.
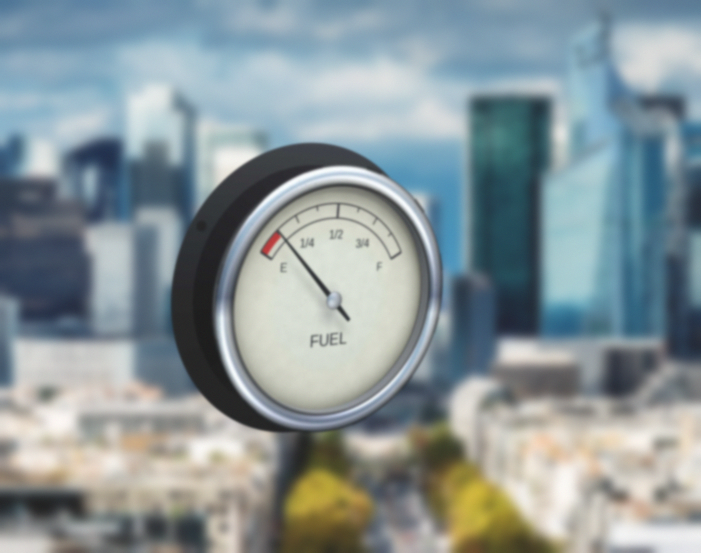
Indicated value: 0.125
